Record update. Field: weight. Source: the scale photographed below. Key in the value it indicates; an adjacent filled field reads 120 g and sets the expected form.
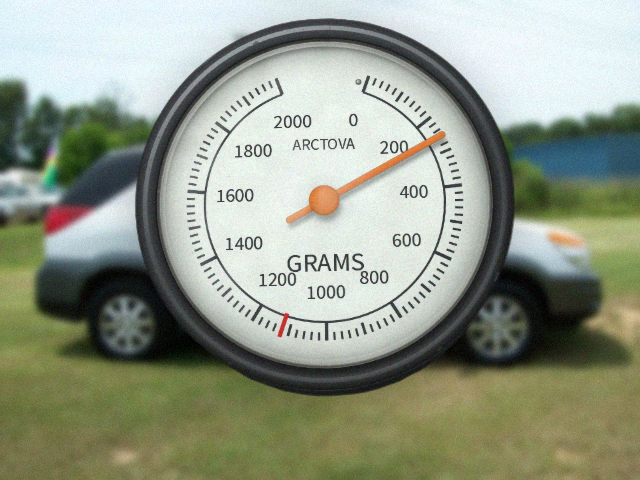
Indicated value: 260 g
